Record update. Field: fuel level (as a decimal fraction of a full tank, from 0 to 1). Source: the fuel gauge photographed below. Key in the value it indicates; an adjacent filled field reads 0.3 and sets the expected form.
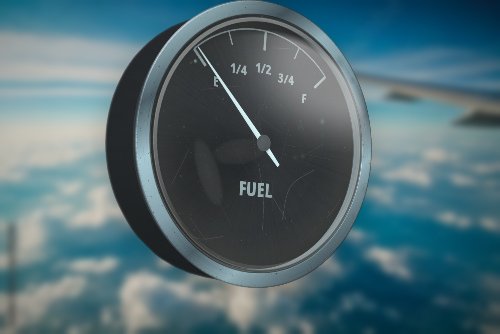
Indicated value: 0
